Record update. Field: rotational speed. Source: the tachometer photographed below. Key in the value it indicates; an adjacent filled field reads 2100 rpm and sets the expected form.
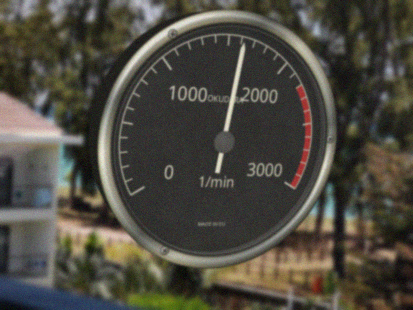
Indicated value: 1600 rpm
